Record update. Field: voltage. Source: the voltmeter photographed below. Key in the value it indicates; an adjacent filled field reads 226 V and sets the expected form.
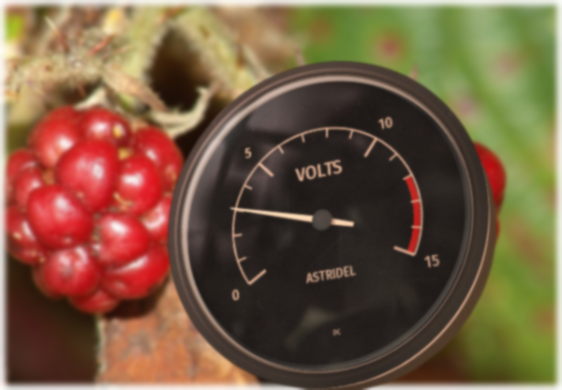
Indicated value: 3 V
